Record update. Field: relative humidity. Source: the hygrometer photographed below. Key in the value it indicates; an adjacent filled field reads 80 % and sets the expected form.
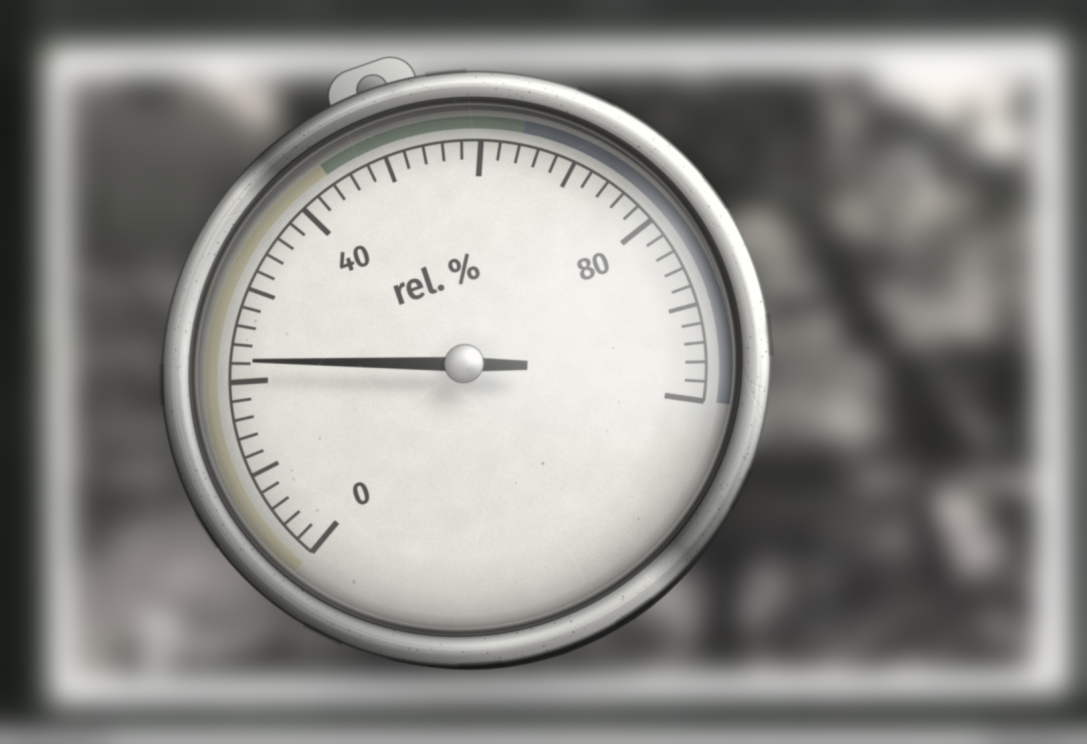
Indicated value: 22 %
